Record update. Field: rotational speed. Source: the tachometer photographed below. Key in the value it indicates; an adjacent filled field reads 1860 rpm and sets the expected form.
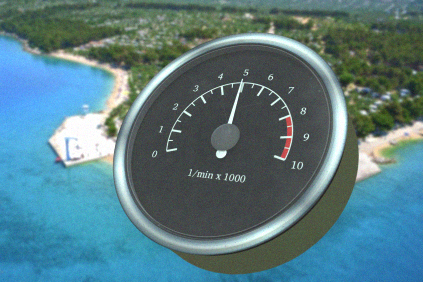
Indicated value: 5000 rpm
